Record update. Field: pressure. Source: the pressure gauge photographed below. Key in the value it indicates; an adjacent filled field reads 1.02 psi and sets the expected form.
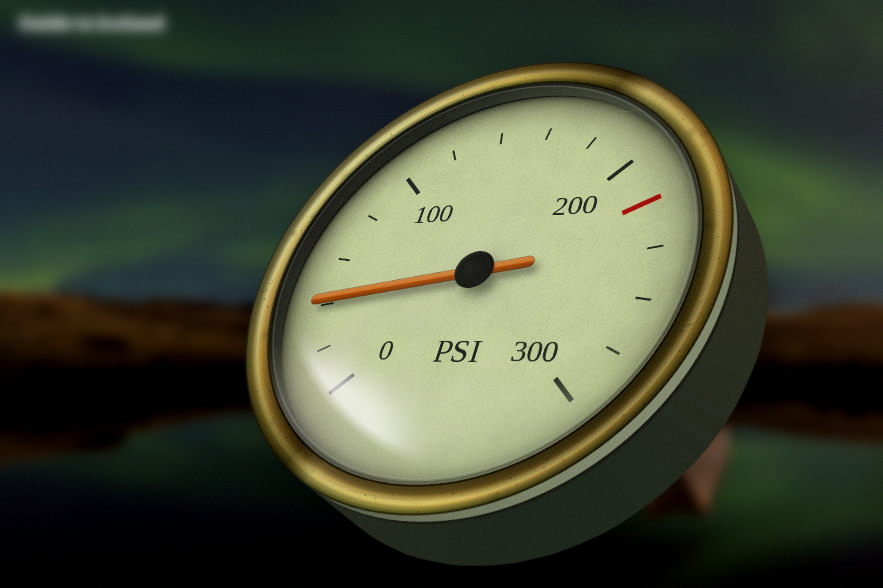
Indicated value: 40 psi
